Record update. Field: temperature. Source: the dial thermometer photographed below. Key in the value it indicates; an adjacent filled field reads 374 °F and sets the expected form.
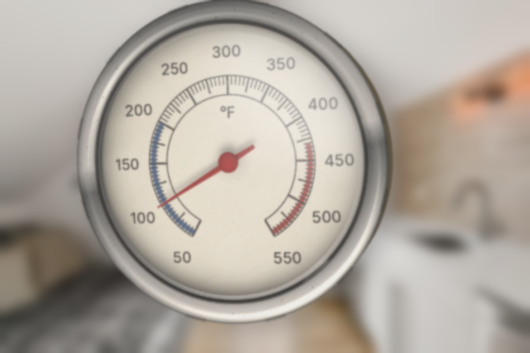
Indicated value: 100 °F
